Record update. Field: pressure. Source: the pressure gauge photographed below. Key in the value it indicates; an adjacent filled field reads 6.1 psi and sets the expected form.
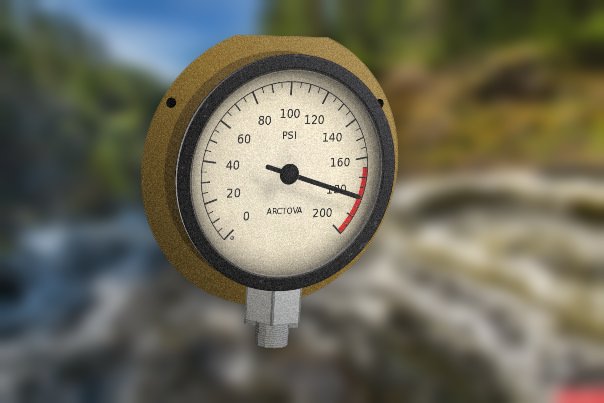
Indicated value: 180 psi
